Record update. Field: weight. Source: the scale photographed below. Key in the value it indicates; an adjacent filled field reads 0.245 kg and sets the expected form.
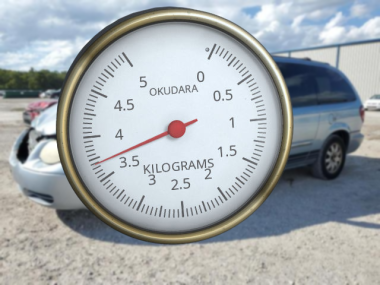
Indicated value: 3.7 kg
